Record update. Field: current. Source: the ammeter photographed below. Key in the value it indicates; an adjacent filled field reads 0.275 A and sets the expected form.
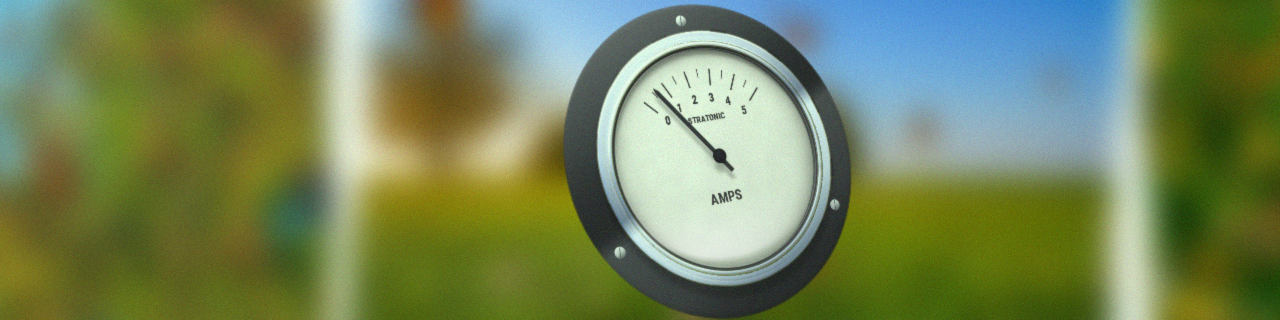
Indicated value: 0.5 A
